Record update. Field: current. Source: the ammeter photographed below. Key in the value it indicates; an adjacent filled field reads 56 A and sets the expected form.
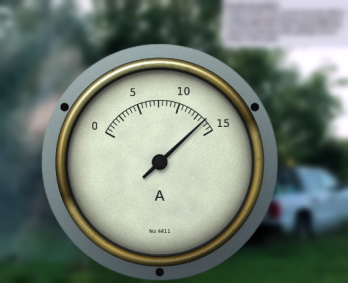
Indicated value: 13.5 A
